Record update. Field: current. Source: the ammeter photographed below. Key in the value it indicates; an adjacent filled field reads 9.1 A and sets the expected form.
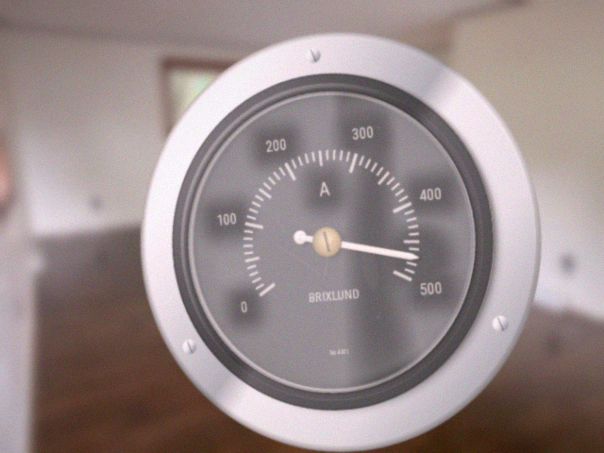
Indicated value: 470 A
